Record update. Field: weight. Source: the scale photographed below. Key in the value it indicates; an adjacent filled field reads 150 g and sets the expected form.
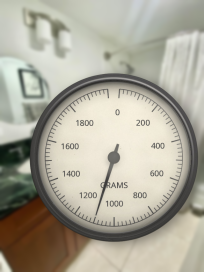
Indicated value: 1100 g
